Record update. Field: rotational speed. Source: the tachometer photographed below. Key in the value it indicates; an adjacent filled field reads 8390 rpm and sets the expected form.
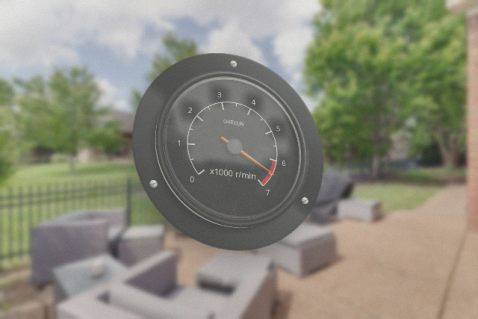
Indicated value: 6500 rpm
